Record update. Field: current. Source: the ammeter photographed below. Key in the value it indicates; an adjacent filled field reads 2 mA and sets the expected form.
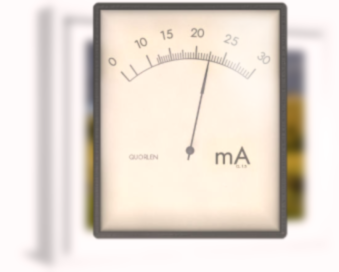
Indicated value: 22.5 mA
